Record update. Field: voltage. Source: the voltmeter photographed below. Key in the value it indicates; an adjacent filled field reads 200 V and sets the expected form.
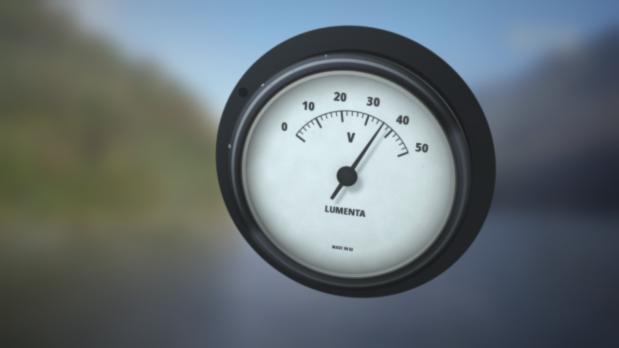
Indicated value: 36 V
